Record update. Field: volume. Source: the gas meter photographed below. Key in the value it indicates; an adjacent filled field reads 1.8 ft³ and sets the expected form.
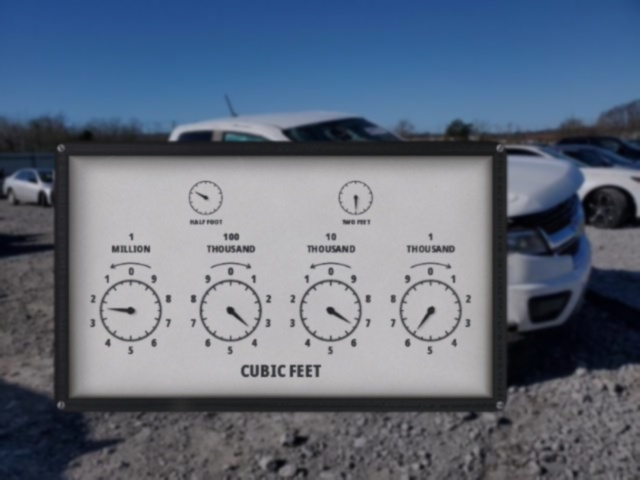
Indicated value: 236600 ft³
